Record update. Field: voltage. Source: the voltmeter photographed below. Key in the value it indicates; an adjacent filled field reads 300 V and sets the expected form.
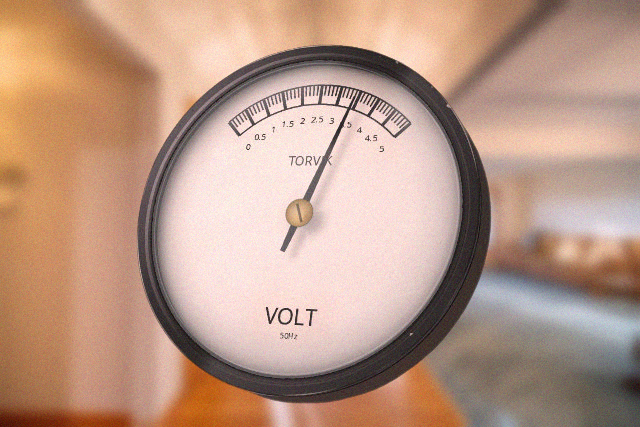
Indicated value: 3.5 V
